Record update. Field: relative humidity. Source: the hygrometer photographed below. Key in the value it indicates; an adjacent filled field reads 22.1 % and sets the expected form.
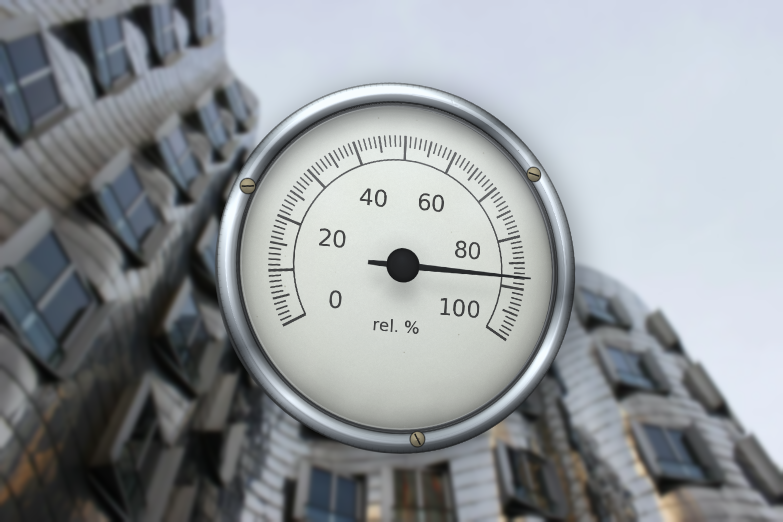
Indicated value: 88 %
